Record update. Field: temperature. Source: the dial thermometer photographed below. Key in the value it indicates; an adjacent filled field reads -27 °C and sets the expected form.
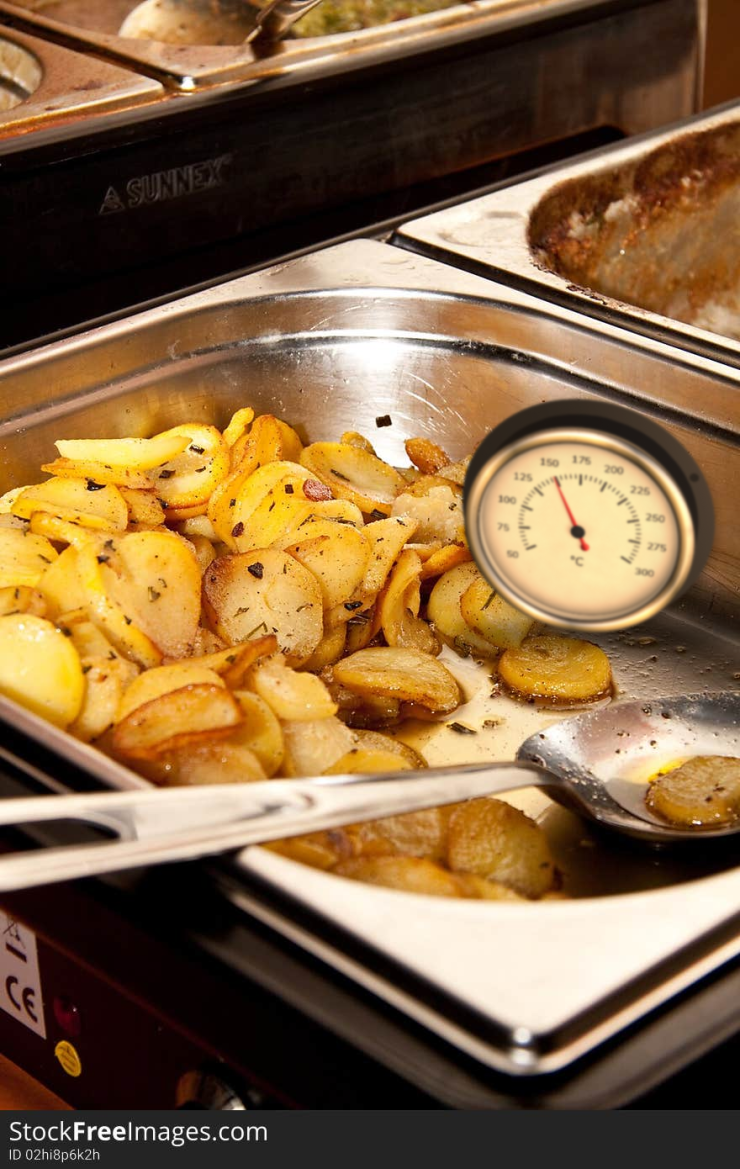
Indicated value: 150 °C
